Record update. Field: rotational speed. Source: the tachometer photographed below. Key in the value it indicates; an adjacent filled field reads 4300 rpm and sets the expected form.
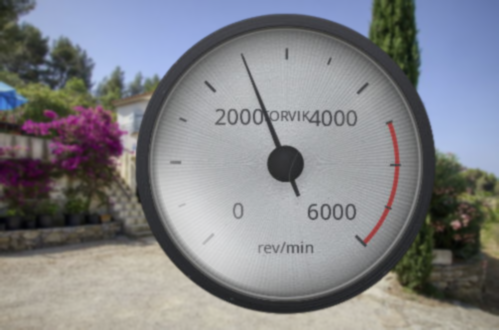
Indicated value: 2500 rpm
